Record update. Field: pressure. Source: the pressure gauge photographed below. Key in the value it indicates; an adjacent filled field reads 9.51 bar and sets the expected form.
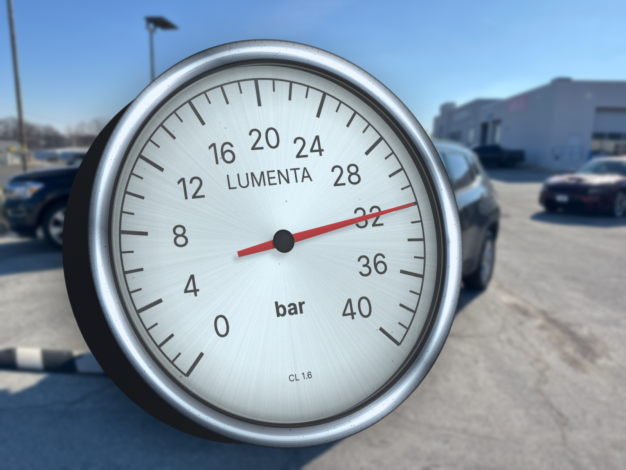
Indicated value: 32 bar
